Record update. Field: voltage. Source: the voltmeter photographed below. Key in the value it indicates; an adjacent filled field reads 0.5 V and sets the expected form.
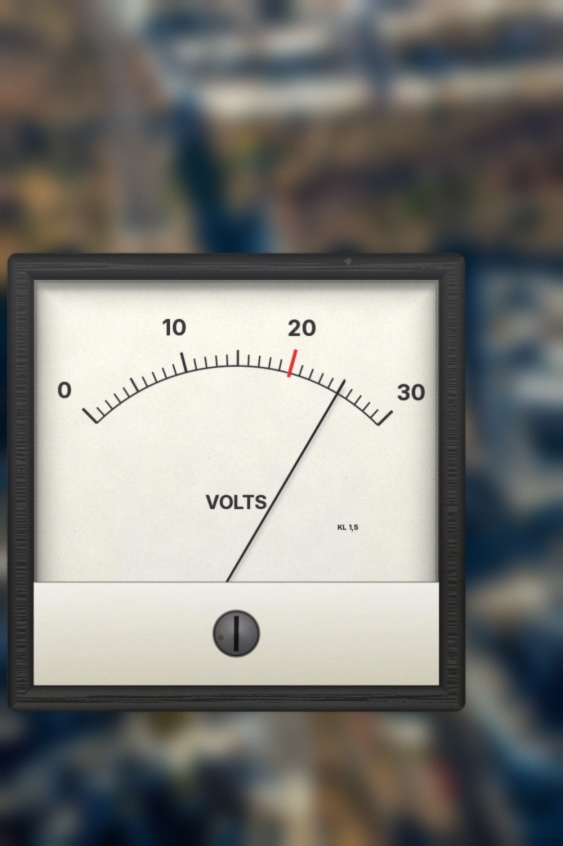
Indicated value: 25 V
